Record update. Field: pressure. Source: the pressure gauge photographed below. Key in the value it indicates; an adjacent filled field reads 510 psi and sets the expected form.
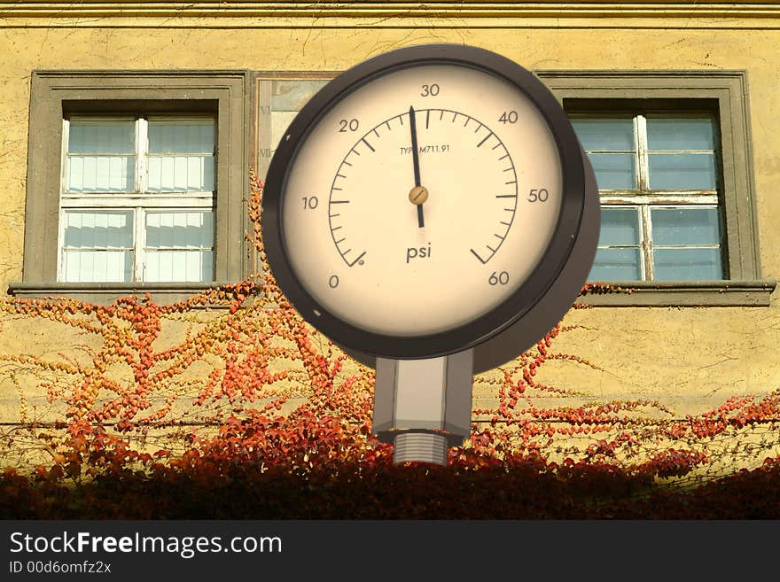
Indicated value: 28 psi
